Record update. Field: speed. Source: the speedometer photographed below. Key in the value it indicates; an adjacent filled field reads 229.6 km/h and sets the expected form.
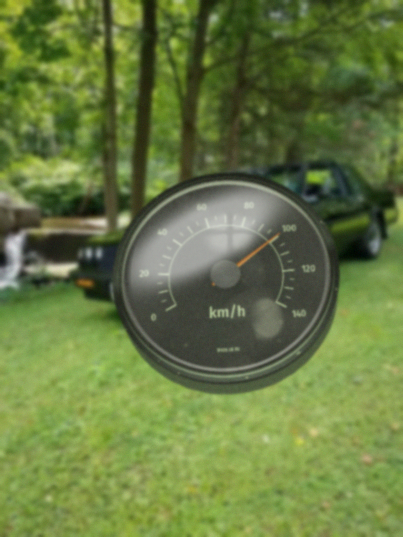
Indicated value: 100 km/h
